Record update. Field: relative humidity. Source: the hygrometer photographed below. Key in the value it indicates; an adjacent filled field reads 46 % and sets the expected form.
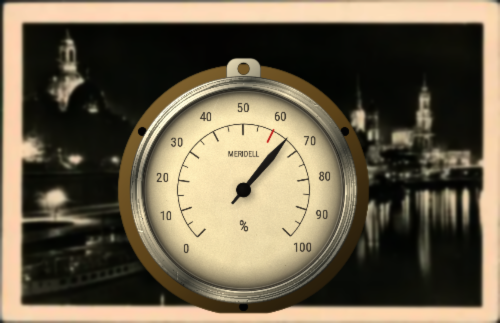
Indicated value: 65 %
